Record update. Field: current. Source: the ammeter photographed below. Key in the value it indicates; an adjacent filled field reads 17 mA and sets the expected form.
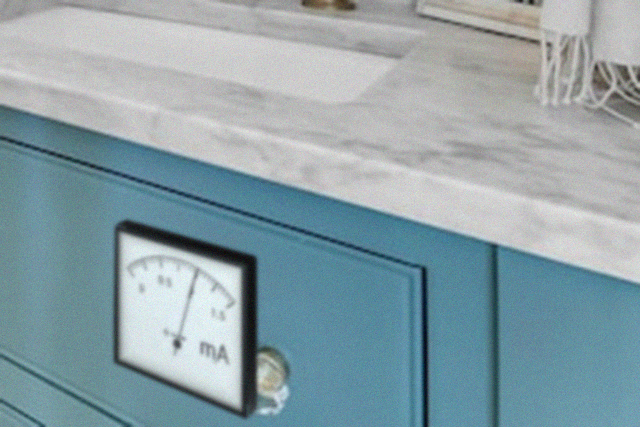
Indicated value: 1 mA
